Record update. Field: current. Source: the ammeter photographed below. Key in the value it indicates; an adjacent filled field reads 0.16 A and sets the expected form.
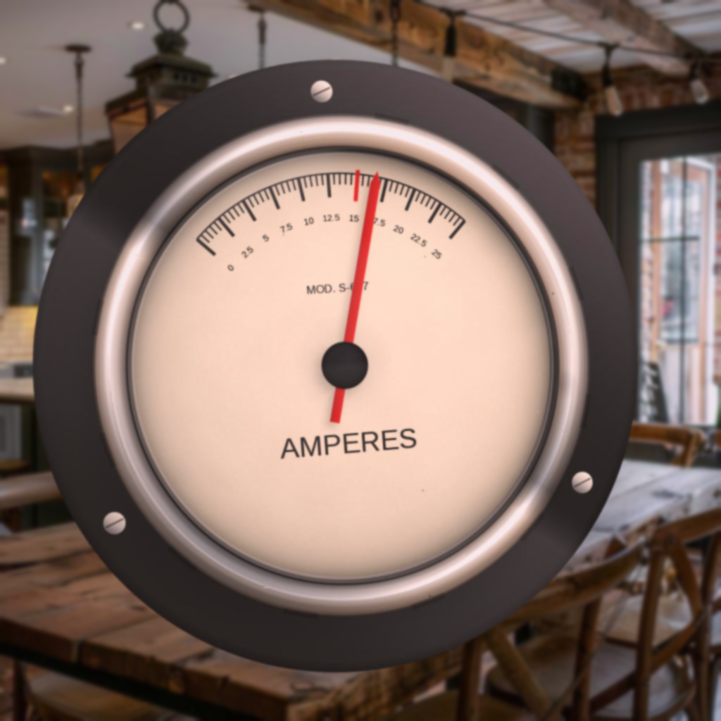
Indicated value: 16.5 A
